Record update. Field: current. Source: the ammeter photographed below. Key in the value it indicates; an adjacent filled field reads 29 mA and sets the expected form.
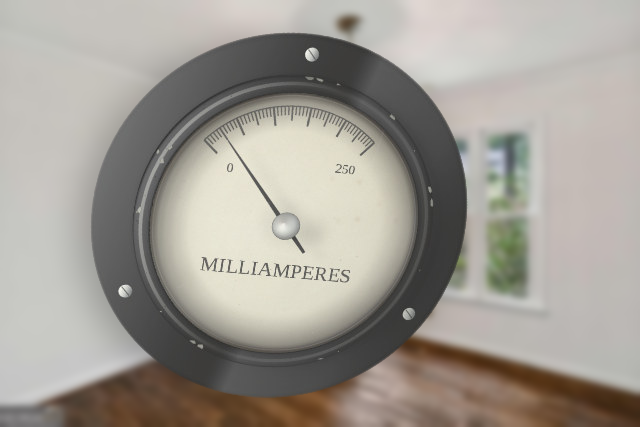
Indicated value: 25 mA
